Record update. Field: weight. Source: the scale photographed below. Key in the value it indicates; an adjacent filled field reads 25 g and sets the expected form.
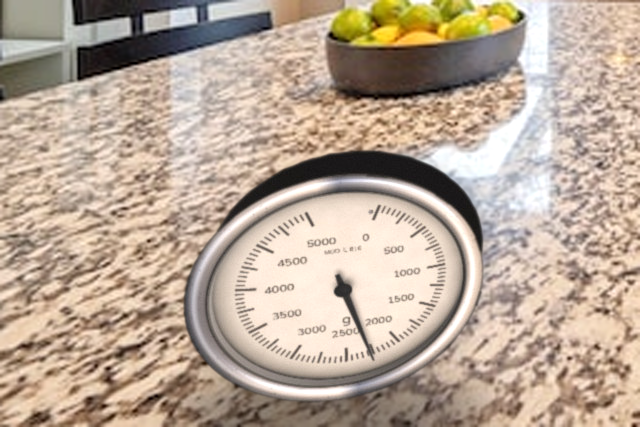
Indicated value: 2250 g
